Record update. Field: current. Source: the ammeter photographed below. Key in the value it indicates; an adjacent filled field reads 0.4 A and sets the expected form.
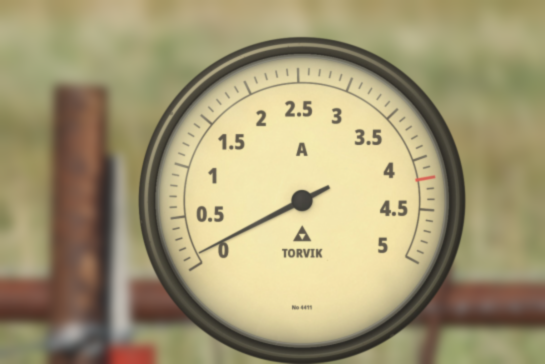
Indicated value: 0.1 A
